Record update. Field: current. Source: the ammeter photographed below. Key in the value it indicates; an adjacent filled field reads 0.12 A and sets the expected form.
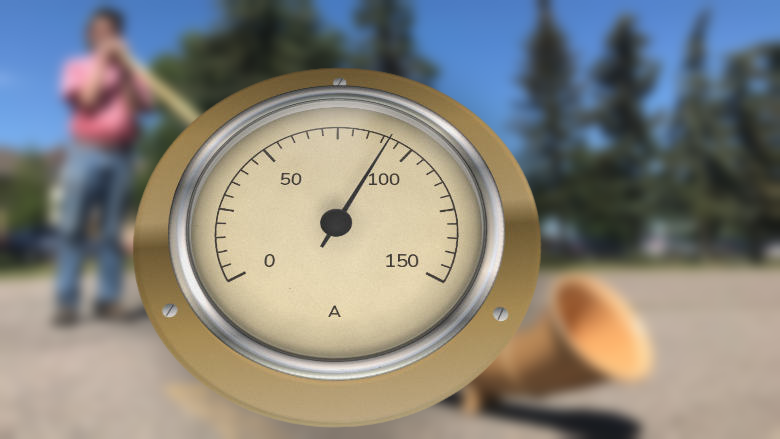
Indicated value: 92.5 A
